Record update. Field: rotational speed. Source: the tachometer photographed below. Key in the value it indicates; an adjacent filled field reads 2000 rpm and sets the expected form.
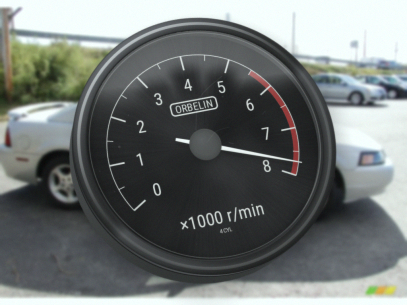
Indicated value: 7750 rpm
